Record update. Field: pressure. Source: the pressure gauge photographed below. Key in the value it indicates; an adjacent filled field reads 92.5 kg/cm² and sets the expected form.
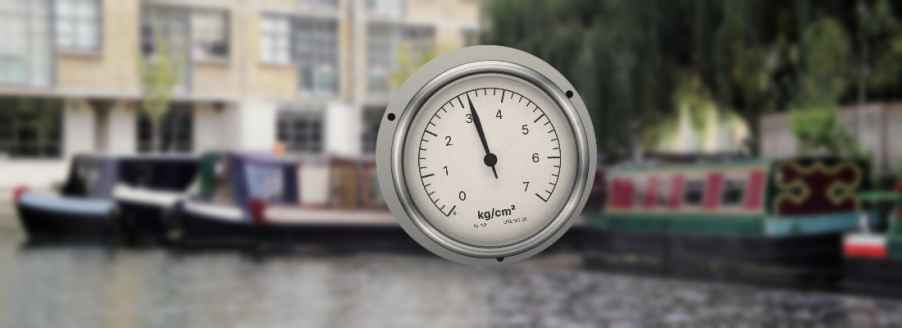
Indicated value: 3.2 kg/cm²
